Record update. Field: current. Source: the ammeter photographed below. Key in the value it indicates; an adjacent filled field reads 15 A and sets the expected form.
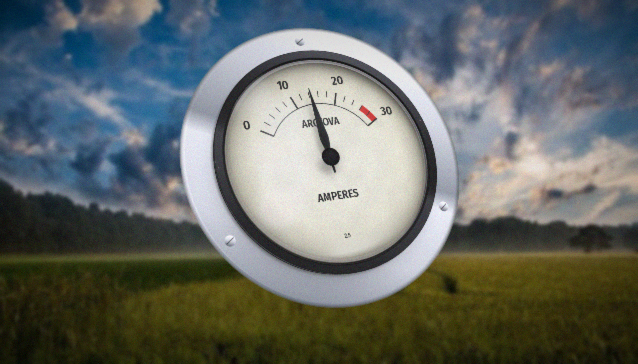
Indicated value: 14 A
